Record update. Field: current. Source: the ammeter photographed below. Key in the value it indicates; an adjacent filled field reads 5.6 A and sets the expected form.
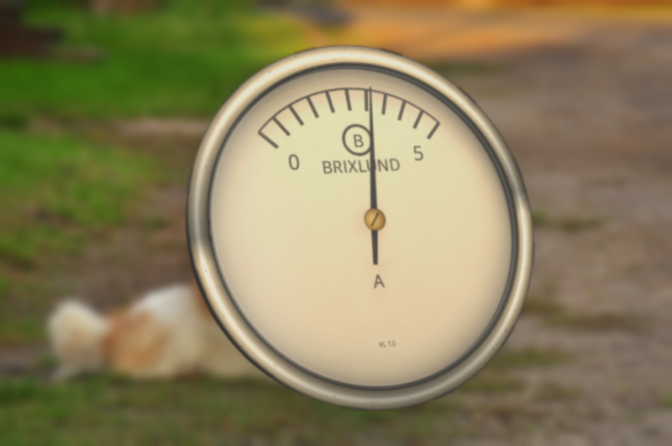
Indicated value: 3 A
